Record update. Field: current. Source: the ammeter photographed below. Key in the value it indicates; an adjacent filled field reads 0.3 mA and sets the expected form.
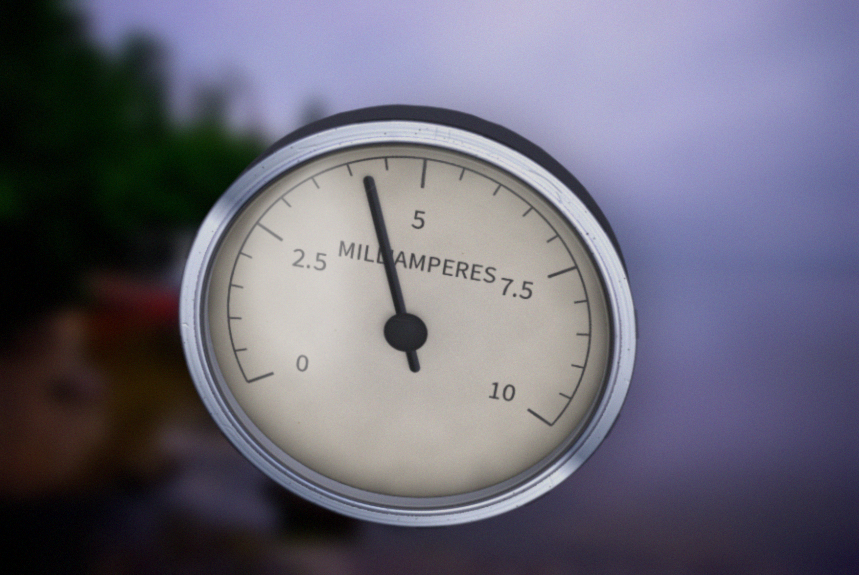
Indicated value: 4.25 mA
